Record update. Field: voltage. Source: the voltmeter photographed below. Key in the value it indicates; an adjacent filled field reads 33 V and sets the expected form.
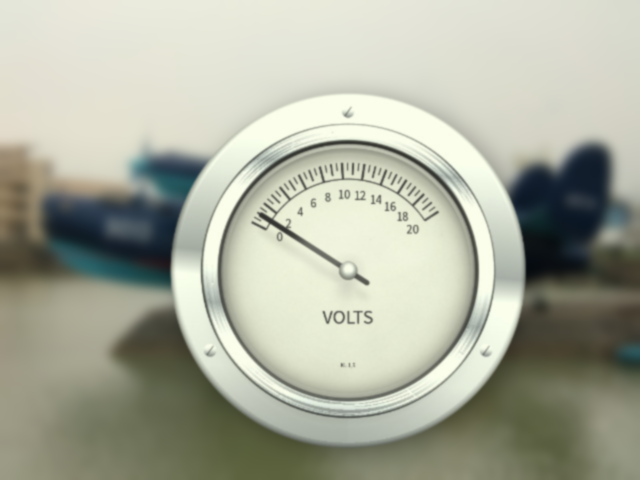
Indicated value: 1 V
